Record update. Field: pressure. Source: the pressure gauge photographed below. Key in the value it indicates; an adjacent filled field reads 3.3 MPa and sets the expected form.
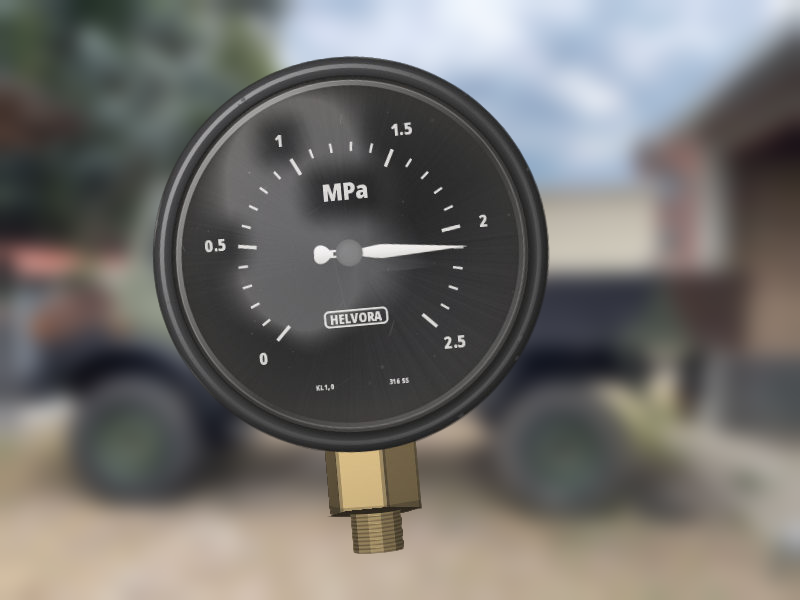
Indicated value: 2.1 MPa
